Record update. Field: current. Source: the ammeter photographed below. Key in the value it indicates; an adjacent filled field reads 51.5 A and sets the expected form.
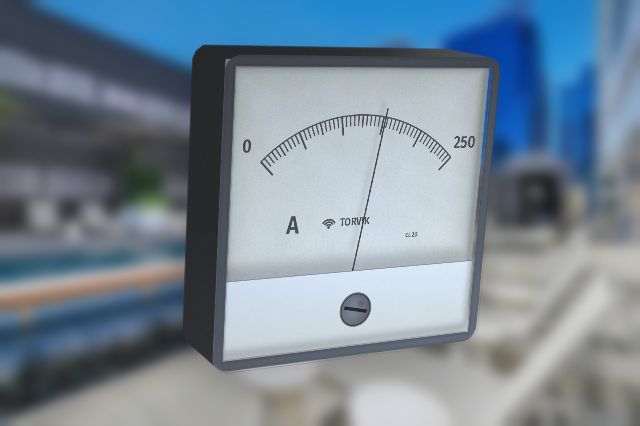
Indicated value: 150 A
